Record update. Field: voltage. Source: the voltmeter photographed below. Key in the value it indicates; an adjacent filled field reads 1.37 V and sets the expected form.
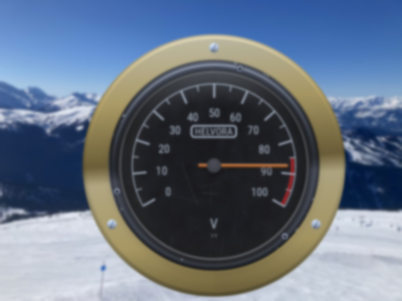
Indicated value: 87.5 V
